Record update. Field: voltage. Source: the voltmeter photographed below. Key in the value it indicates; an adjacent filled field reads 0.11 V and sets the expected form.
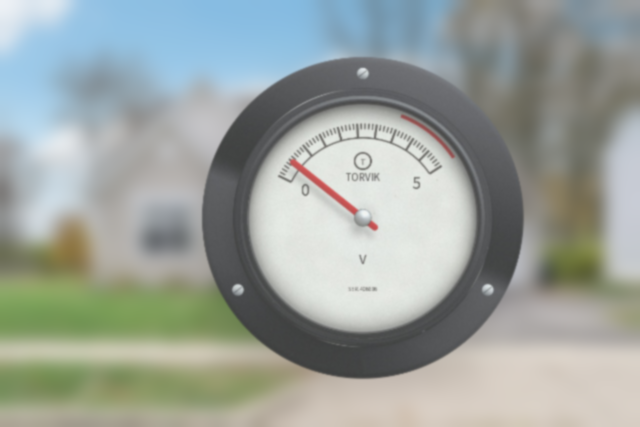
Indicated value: 0.5 V
